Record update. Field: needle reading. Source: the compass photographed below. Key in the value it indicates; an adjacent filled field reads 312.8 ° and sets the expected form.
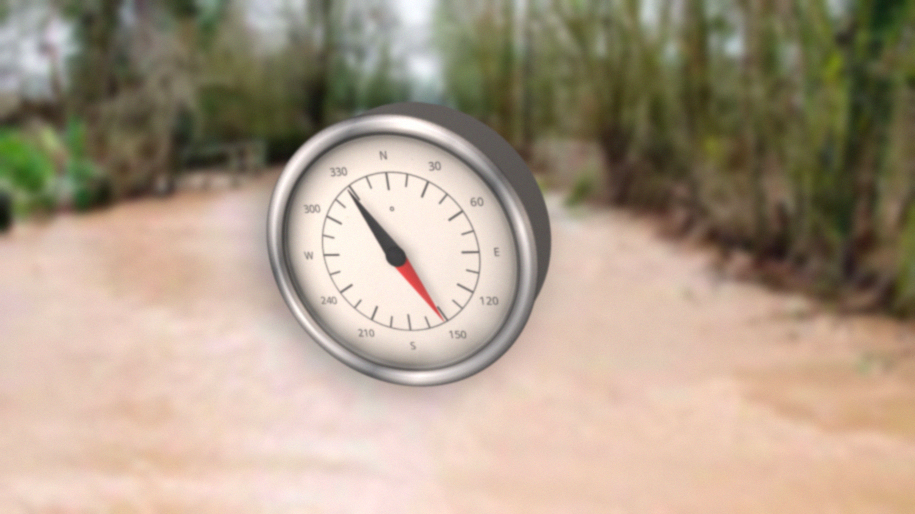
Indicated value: 150 °
